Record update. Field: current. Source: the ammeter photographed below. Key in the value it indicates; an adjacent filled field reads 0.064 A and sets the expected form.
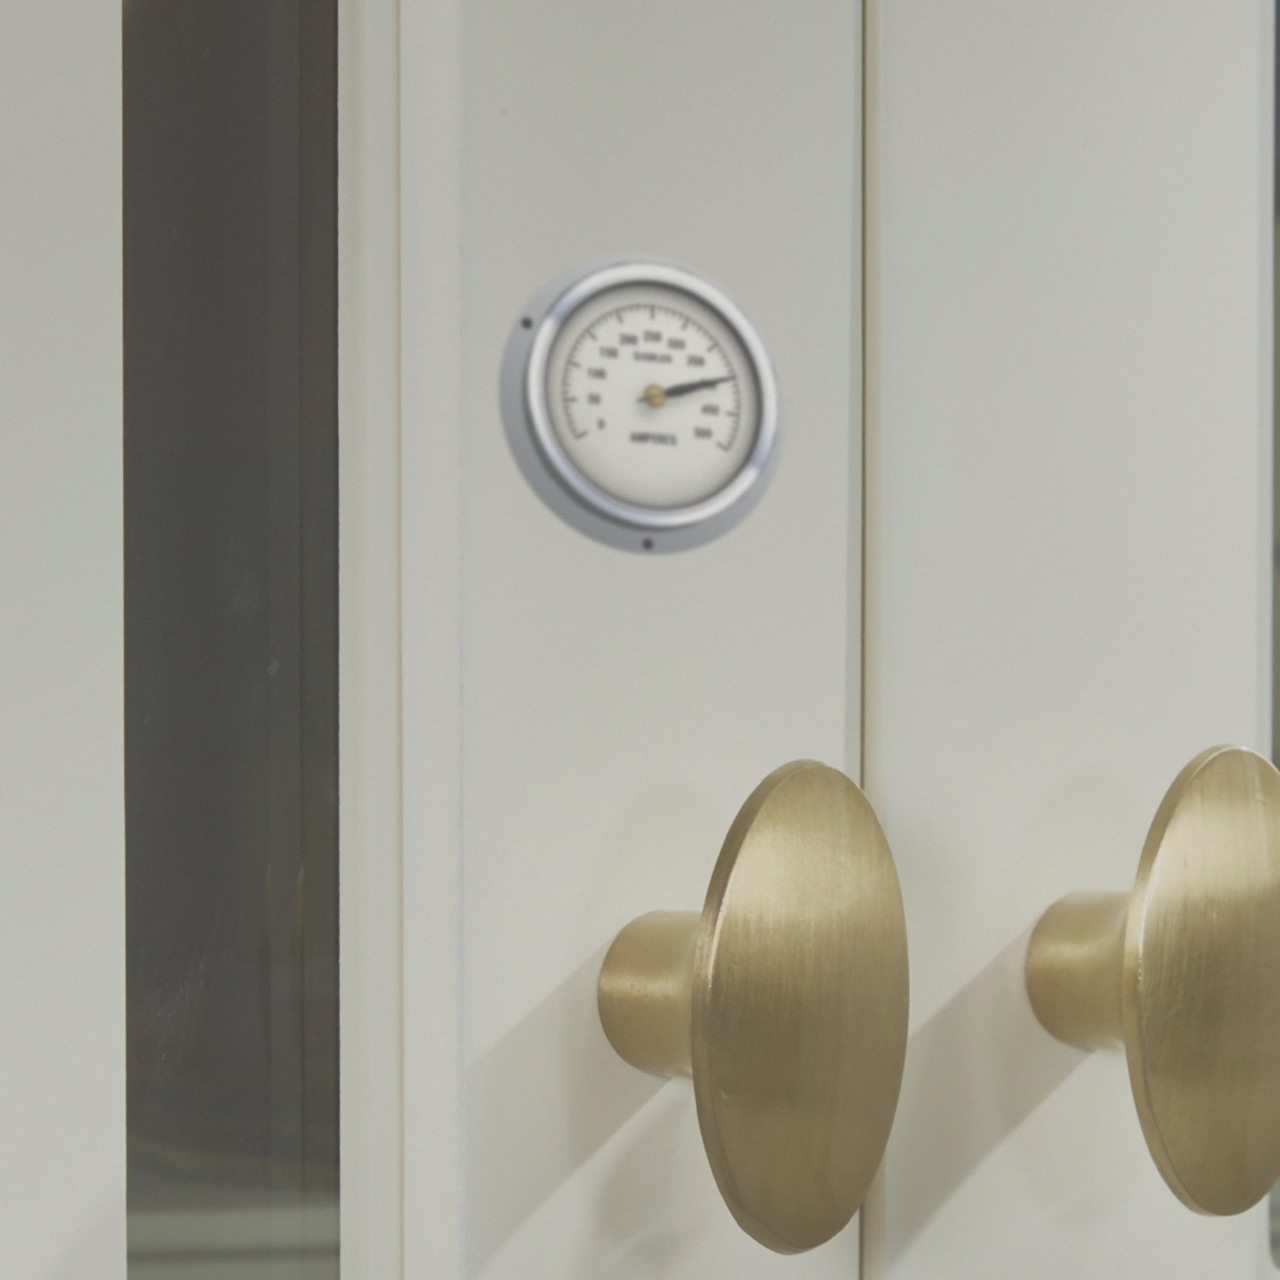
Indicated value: 400 A
